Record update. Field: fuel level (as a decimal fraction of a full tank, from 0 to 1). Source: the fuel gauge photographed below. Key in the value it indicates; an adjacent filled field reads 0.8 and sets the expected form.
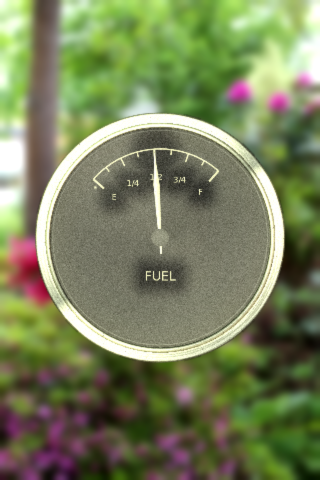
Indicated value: 0.5
